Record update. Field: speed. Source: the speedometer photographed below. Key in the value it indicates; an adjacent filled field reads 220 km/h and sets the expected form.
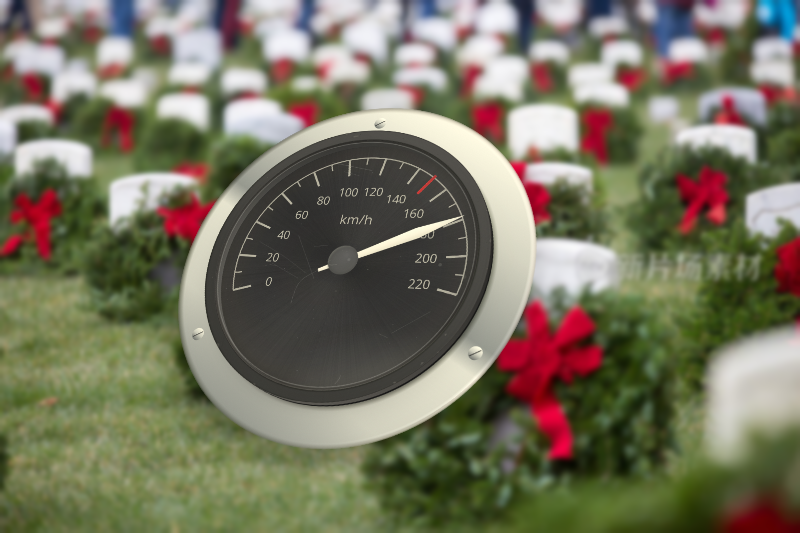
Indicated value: 180 km/h
